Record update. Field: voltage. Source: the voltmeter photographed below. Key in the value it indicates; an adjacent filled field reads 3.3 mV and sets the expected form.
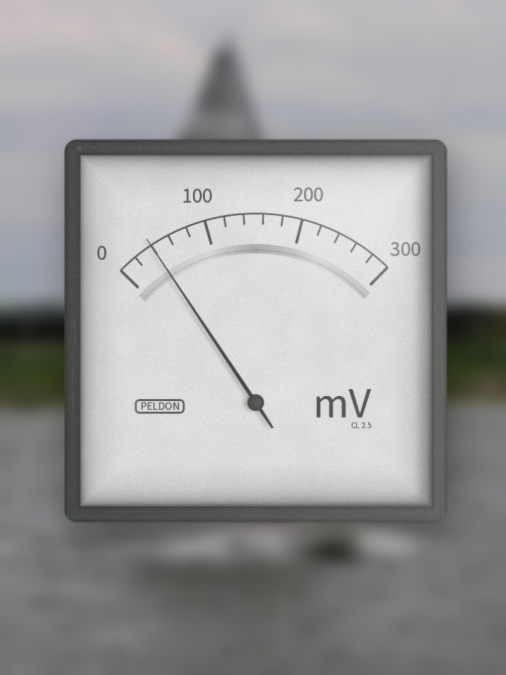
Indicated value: 40 mV
